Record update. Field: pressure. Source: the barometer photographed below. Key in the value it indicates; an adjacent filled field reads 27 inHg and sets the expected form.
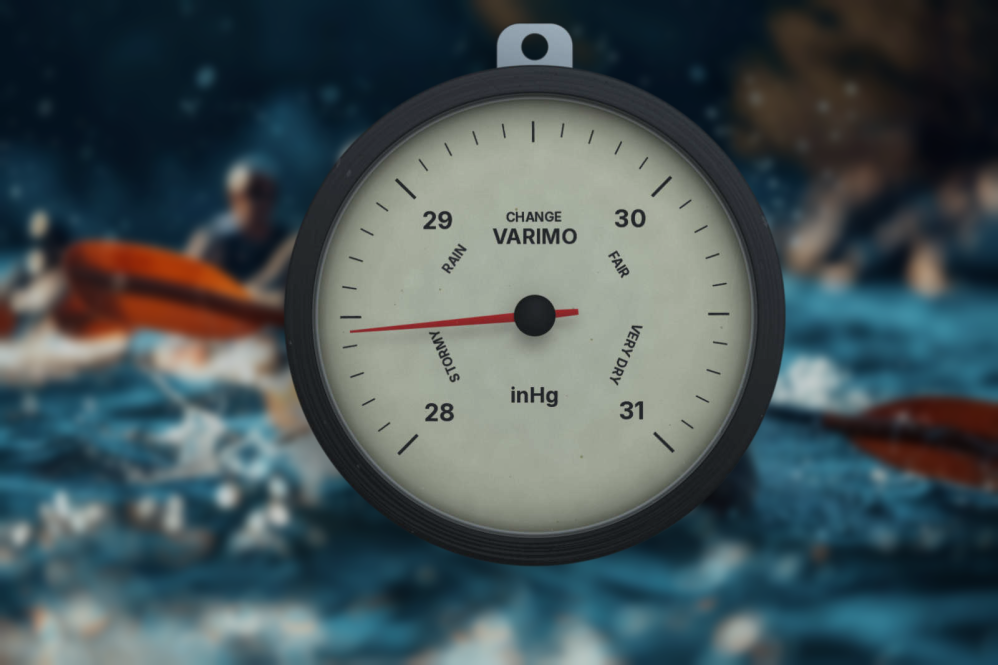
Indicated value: 28.45 inHg
